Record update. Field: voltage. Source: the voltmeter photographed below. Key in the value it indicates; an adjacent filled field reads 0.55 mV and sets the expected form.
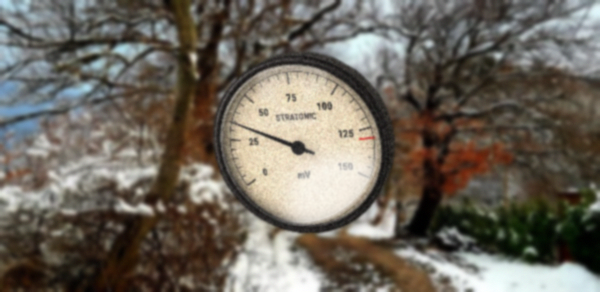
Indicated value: 35 mV
